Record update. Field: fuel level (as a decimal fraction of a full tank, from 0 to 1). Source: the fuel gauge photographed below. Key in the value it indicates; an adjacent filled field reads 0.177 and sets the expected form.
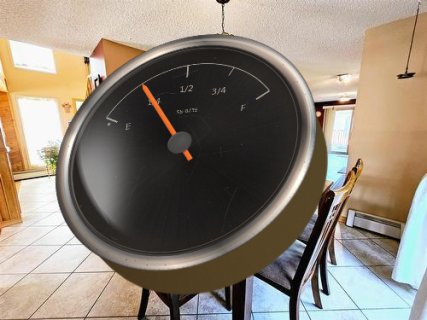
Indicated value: 0.25
